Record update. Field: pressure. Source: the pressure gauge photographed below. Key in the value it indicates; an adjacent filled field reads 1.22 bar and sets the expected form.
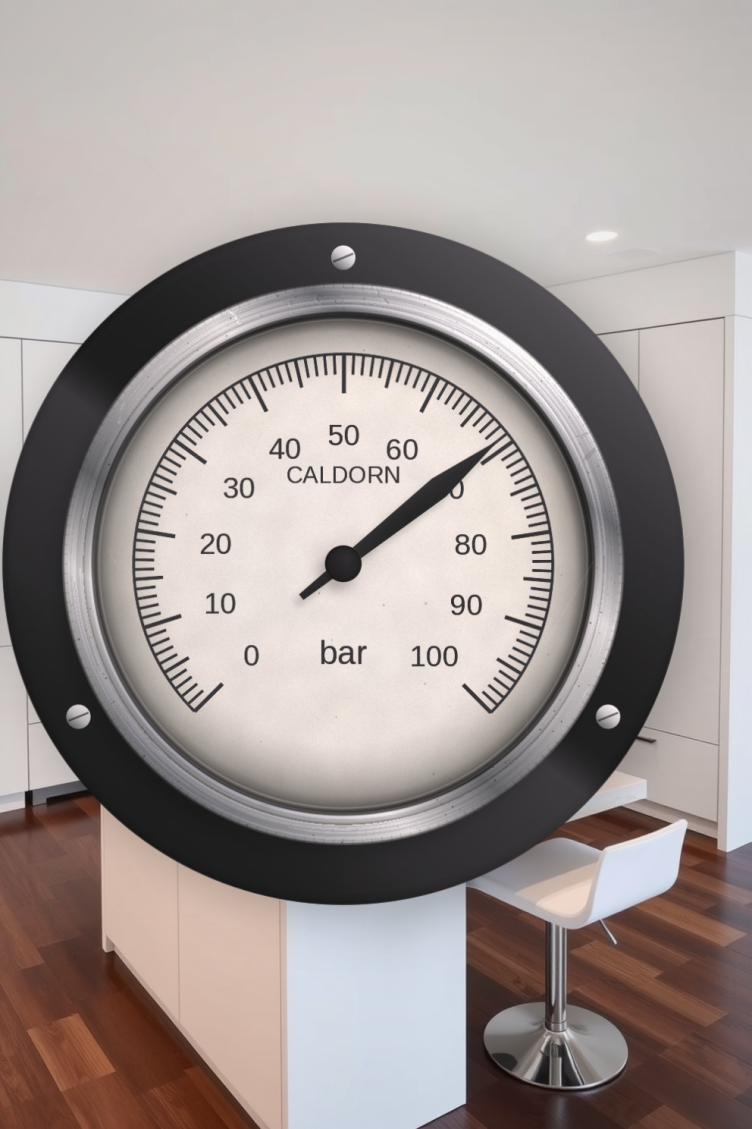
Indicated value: 69 bar
